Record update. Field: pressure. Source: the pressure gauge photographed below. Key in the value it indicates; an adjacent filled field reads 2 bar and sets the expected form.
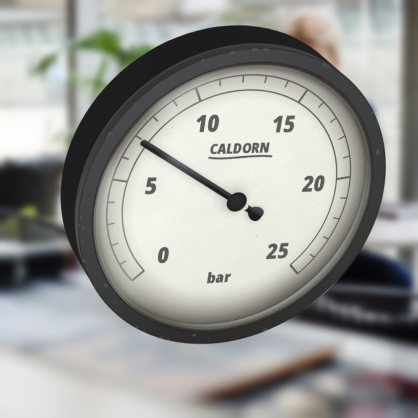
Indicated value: 7 bar
